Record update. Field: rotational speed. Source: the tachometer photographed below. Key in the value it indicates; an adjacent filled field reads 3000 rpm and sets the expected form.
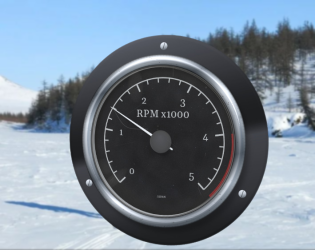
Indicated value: 1400 rpm
